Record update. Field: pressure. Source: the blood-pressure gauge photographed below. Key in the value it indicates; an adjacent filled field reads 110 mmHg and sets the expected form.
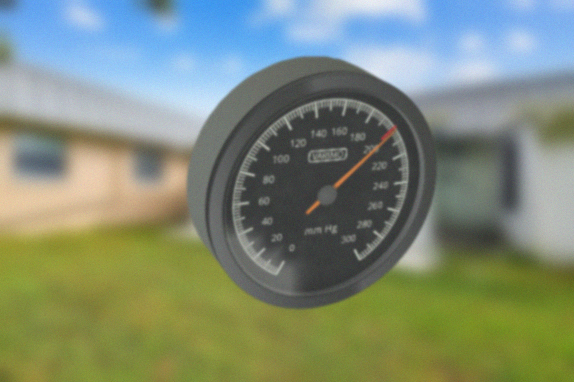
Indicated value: 200 mmHg
